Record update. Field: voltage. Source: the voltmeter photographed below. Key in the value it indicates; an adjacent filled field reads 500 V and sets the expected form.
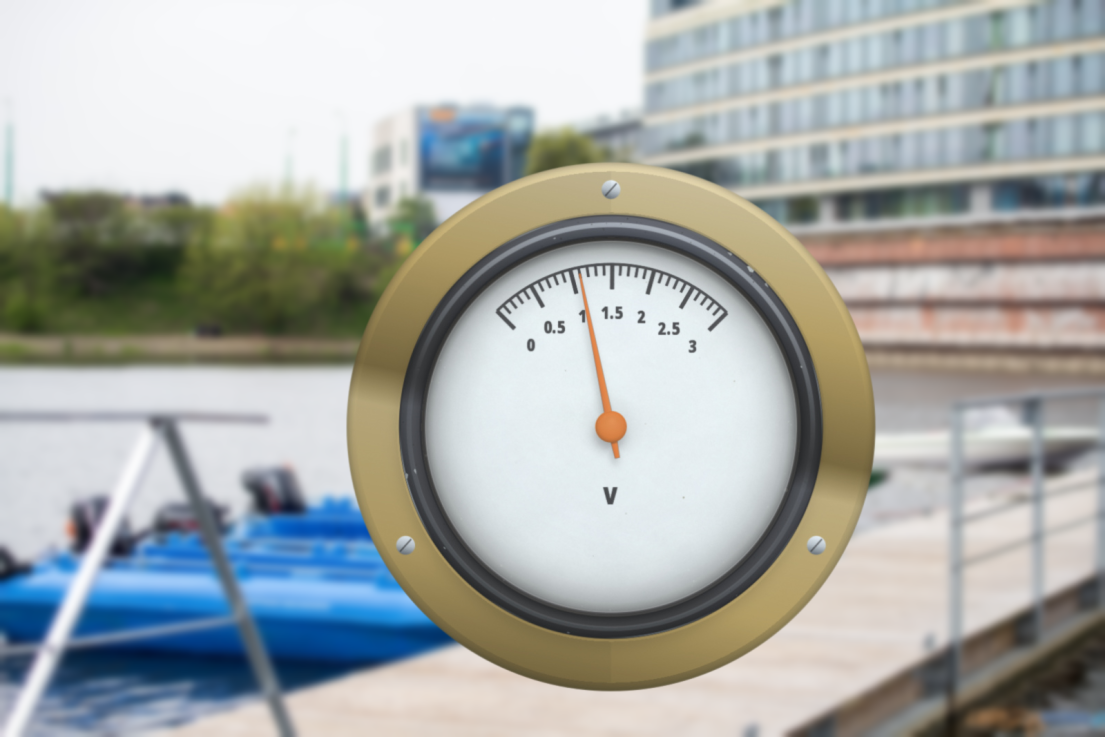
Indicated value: 1.1 V
